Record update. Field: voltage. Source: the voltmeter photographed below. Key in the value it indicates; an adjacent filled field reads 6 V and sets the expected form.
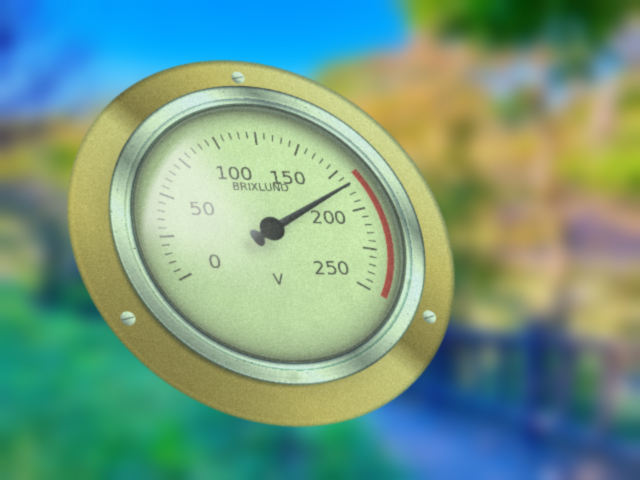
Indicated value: 185 V
